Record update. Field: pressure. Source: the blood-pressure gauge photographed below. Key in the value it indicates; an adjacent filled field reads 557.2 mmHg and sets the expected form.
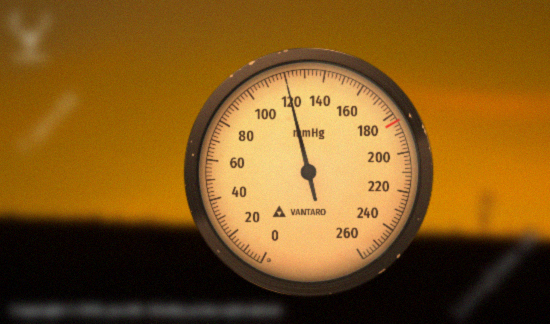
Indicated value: 120 mmHg
